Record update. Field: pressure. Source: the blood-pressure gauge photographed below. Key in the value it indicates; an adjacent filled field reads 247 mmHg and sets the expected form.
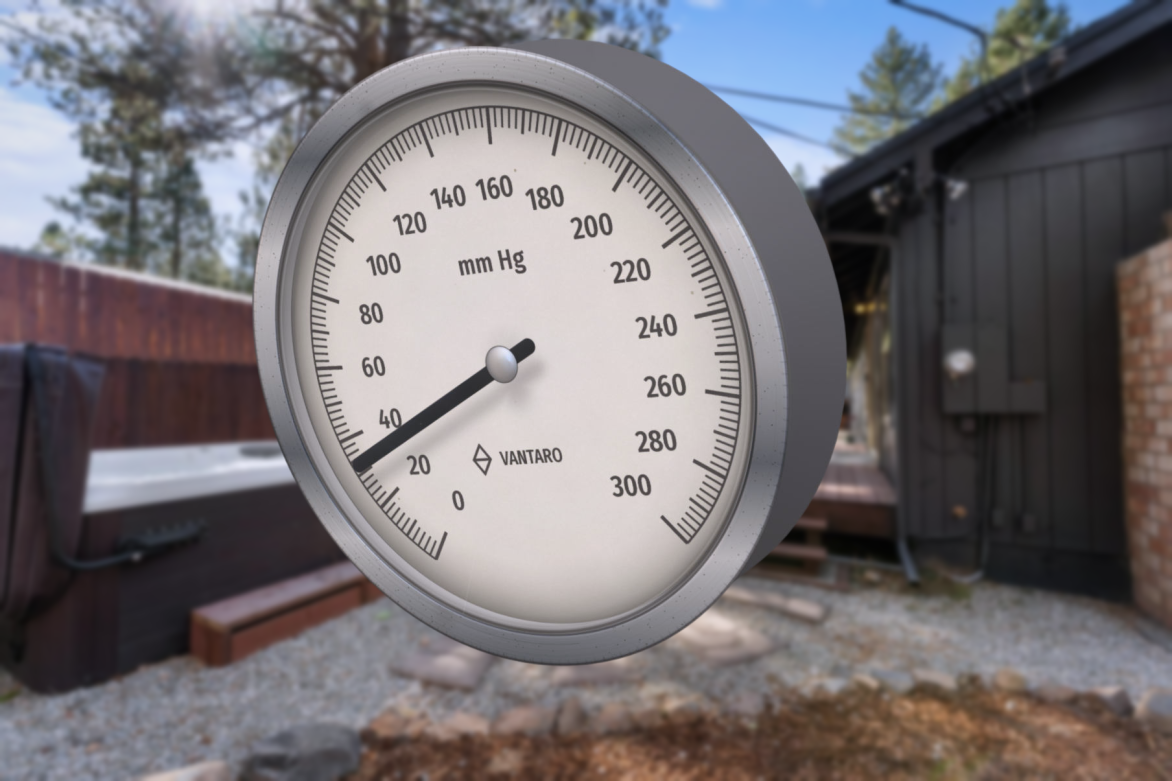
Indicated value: 32 mmHg
